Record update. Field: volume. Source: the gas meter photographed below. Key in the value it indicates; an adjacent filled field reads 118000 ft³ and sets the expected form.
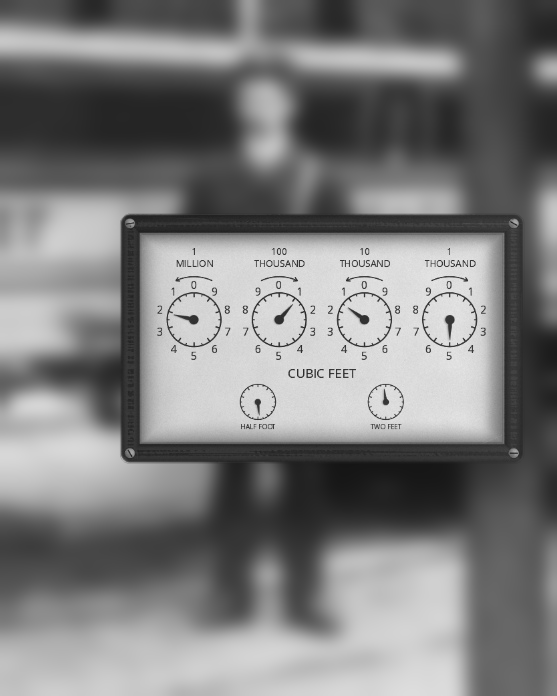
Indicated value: 211500 ft³
